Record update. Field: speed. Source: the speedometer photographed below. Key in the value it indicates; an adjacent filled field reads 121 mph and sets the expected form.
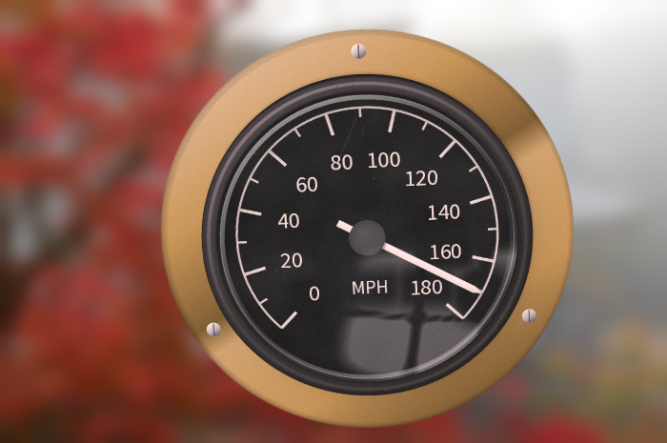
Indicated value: 170 mph
